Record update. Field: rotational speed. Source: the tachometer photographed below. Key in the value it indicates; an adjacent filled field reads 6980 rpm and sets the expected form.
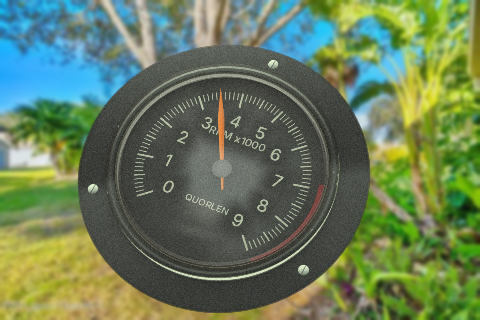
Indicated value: 3500 rpm
